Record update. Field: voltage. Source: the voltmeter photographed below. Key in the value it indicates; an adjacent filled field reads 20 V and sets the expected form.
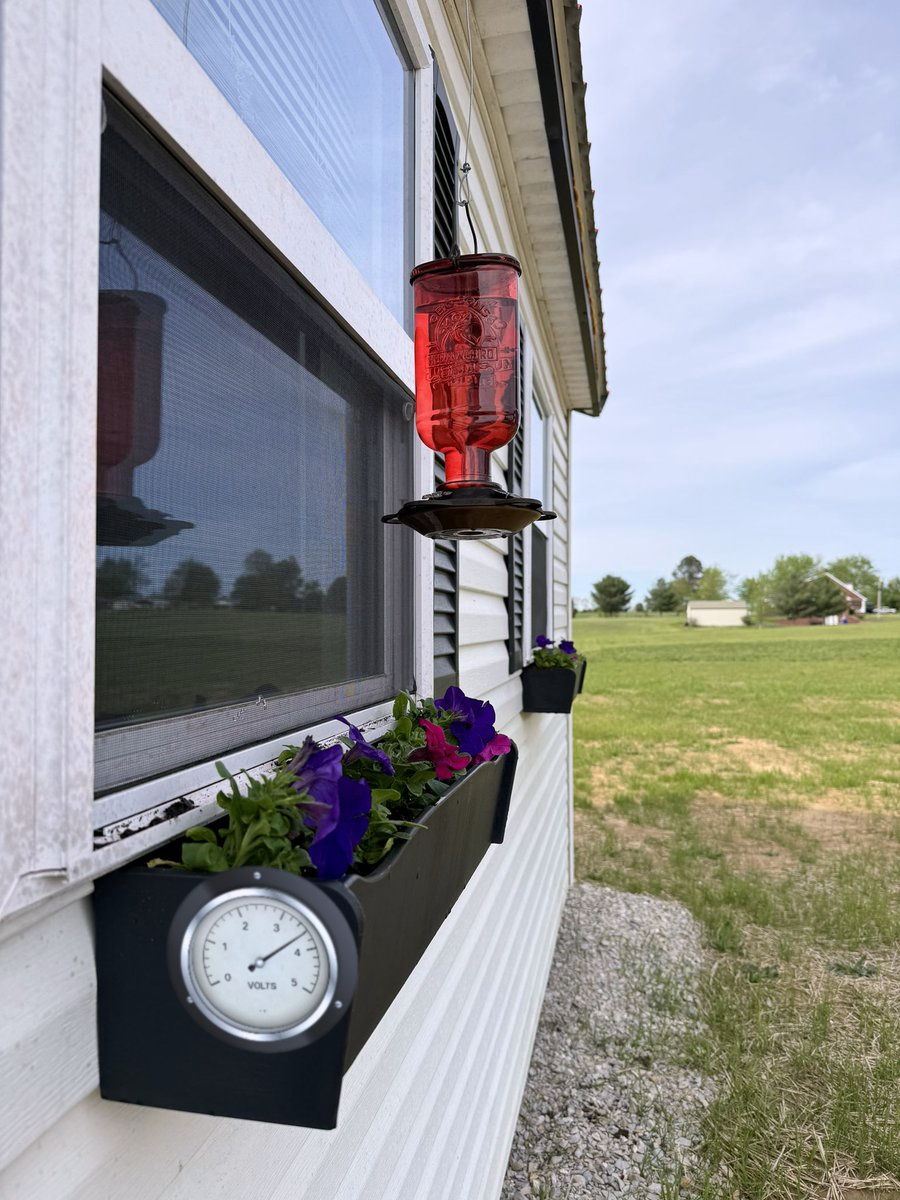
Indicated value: 3.6 V
